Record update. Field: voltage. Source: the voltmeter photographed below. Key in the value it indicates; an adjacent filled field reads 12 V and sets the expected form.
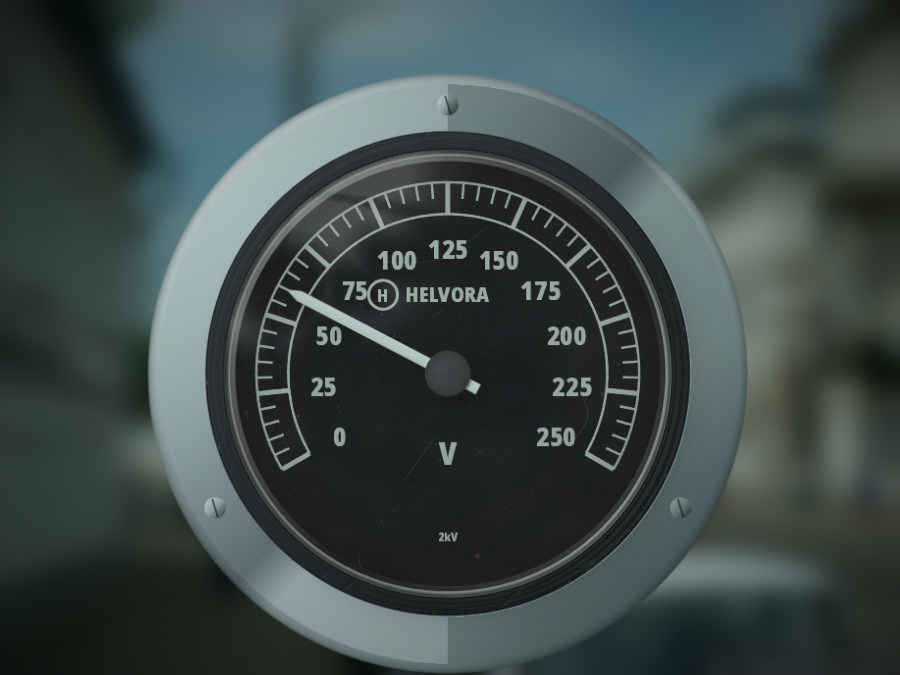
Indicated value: 60 V
